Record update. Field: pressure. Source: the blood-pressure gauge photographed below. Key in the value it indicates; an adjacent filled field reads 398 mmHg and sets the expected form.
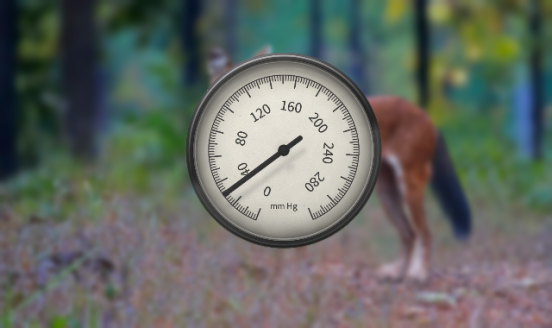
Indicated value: 30 mmHg
